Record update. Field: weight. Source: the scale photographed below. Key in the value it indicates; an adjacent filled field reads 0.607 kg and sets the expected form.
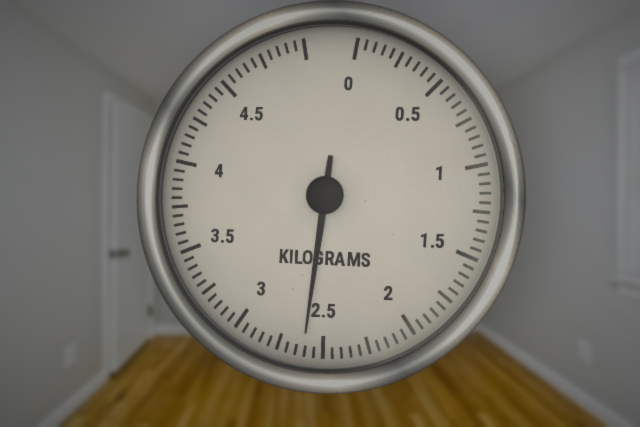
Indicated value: 2.6 kg
